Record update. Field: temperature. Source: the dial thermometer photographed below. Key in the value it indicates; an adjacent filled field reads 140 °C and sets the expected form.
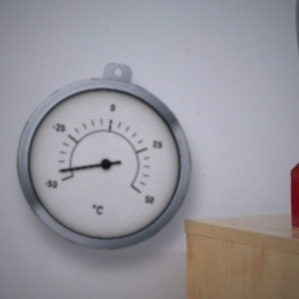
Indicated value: -45 °C
